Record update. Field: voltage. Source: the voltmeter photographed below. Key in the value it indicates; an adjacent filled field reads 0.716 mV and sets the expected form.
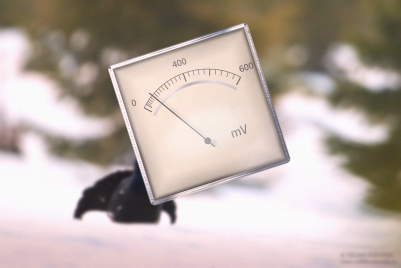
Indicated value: 200 mV
